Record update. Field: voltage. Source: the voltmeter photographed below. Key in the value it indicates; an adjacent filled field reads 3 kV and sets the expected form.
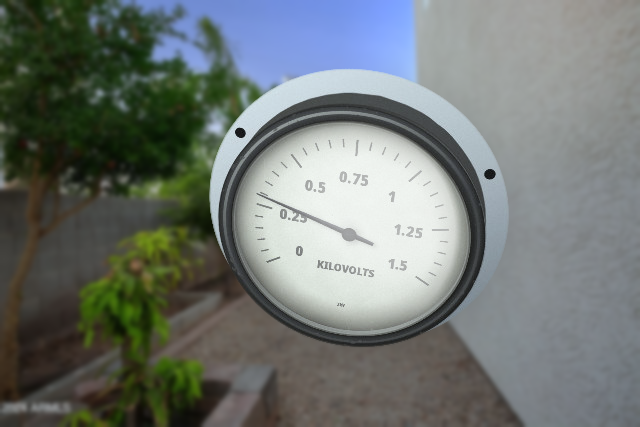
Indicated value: 0.3 kV
